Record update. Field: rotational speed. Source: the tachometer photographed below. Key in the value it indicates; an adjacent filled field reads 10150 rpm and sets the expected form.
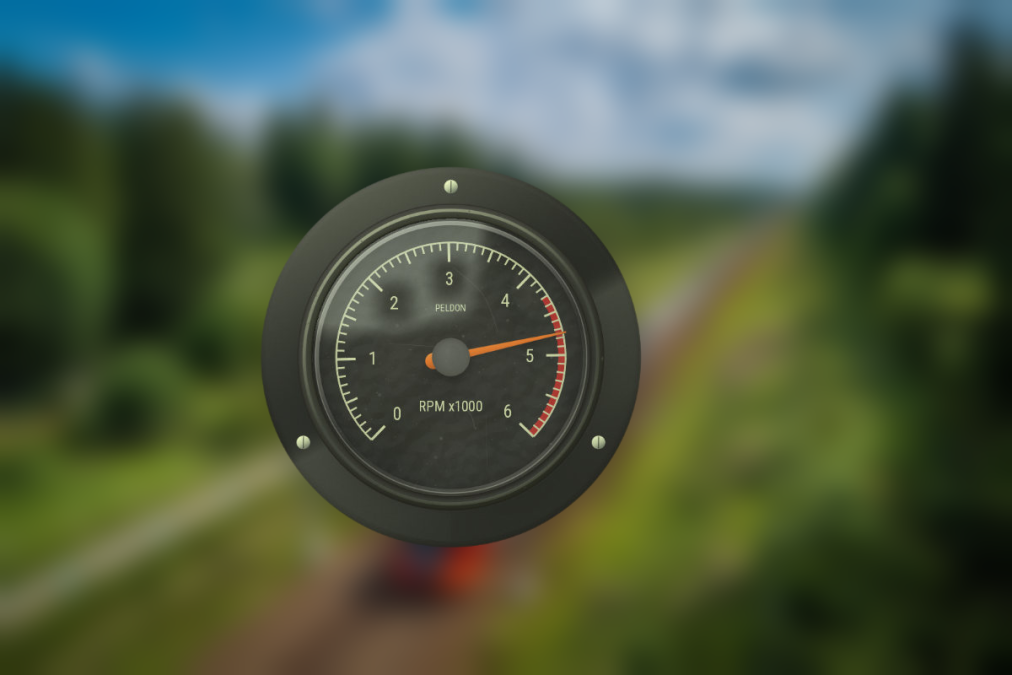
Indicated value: 4750 rpm
